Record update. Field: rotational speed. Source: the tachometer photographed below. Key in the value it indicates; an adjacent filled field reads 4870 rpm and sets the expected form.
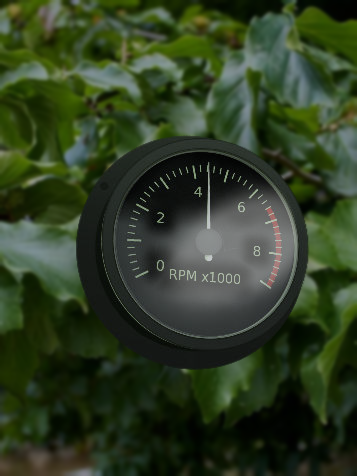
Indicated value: 4400 rpm
